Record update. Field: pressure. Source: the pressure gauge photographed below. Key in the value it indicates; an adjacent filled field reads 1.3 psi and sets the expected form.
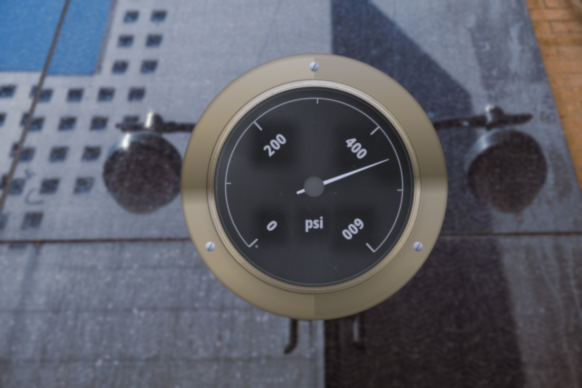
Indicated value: 450 psi
